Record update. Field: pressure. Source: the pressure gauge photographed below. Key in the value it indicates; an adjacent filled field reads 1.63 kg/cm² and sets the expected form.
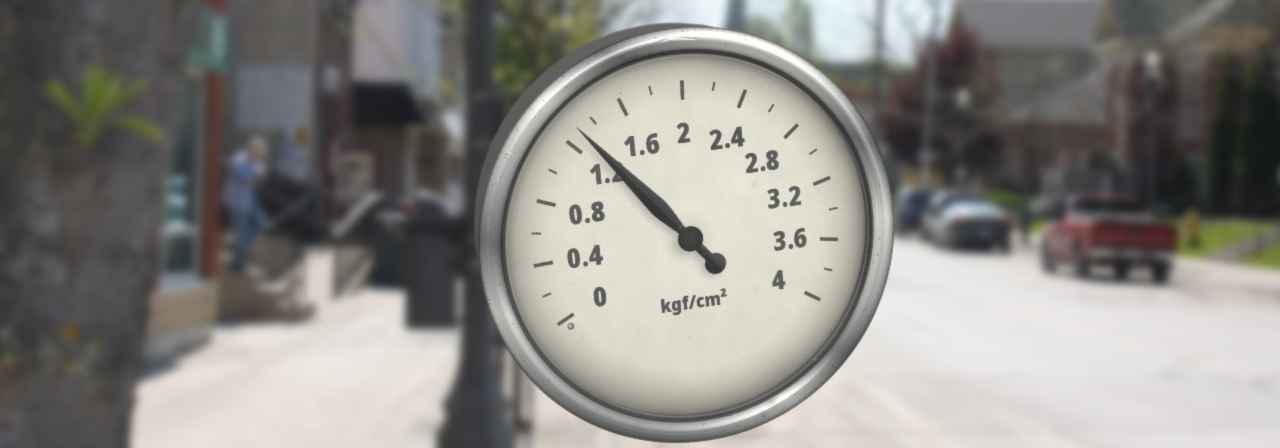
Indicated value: 1.3 kg/cm²
